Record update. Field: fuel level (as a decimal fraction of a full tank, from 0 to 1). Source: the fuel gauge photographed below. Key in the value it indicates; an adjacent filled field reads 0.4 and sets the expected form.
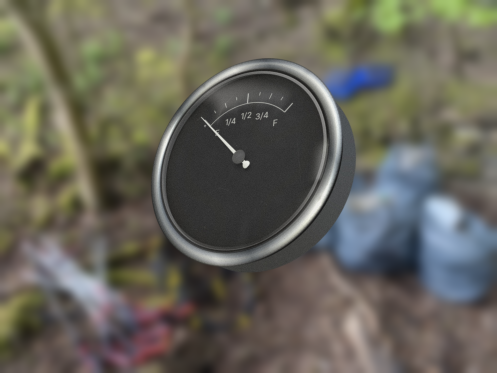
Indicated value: 0
